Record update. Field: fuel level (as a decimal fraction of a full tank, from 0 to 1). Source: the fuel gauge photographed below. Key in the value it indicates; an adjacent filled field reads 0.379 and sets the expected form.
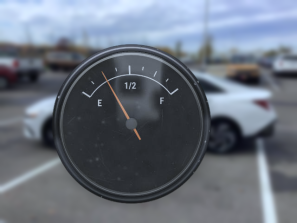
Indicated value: 0.25
